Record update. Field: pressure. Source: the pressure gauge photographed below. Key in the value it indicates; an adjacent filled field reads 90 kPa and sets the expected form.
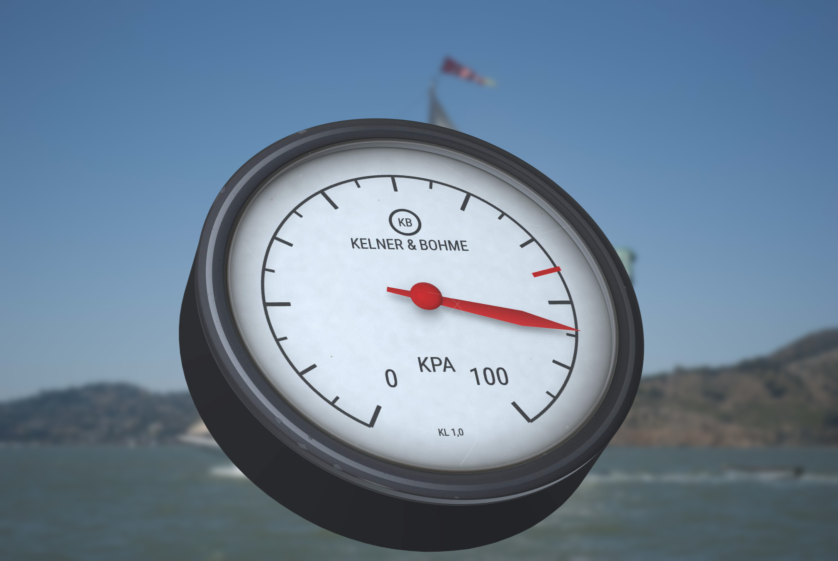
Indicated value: 85 kPa
